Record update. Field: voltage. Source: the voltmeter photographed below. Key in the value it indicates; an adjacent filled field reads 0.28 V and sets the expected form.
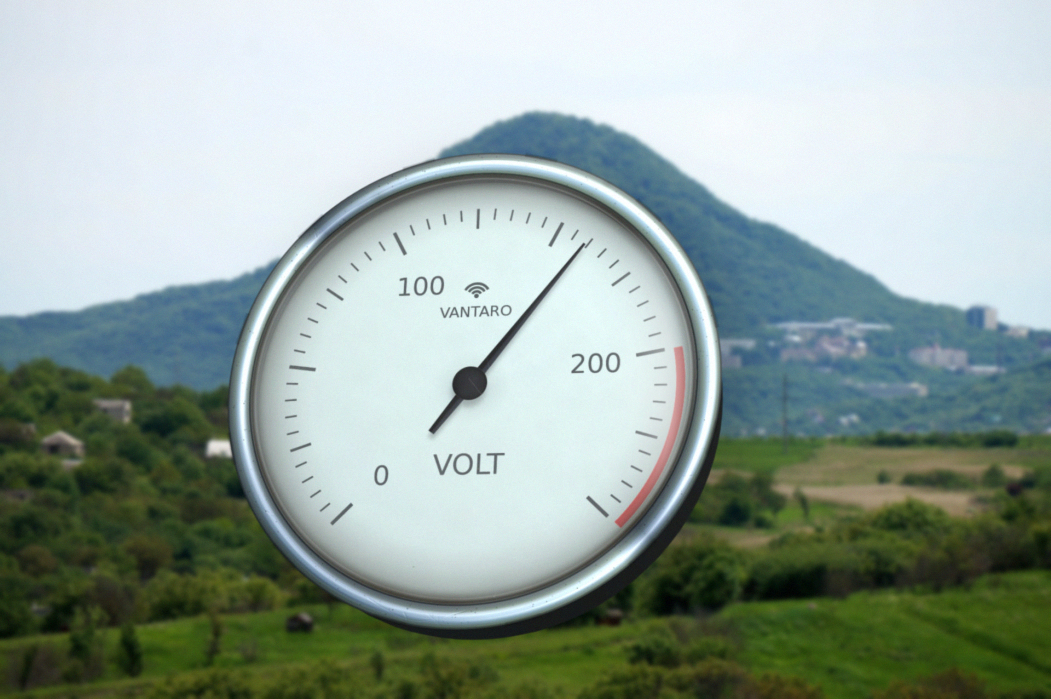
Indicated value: 160 V
